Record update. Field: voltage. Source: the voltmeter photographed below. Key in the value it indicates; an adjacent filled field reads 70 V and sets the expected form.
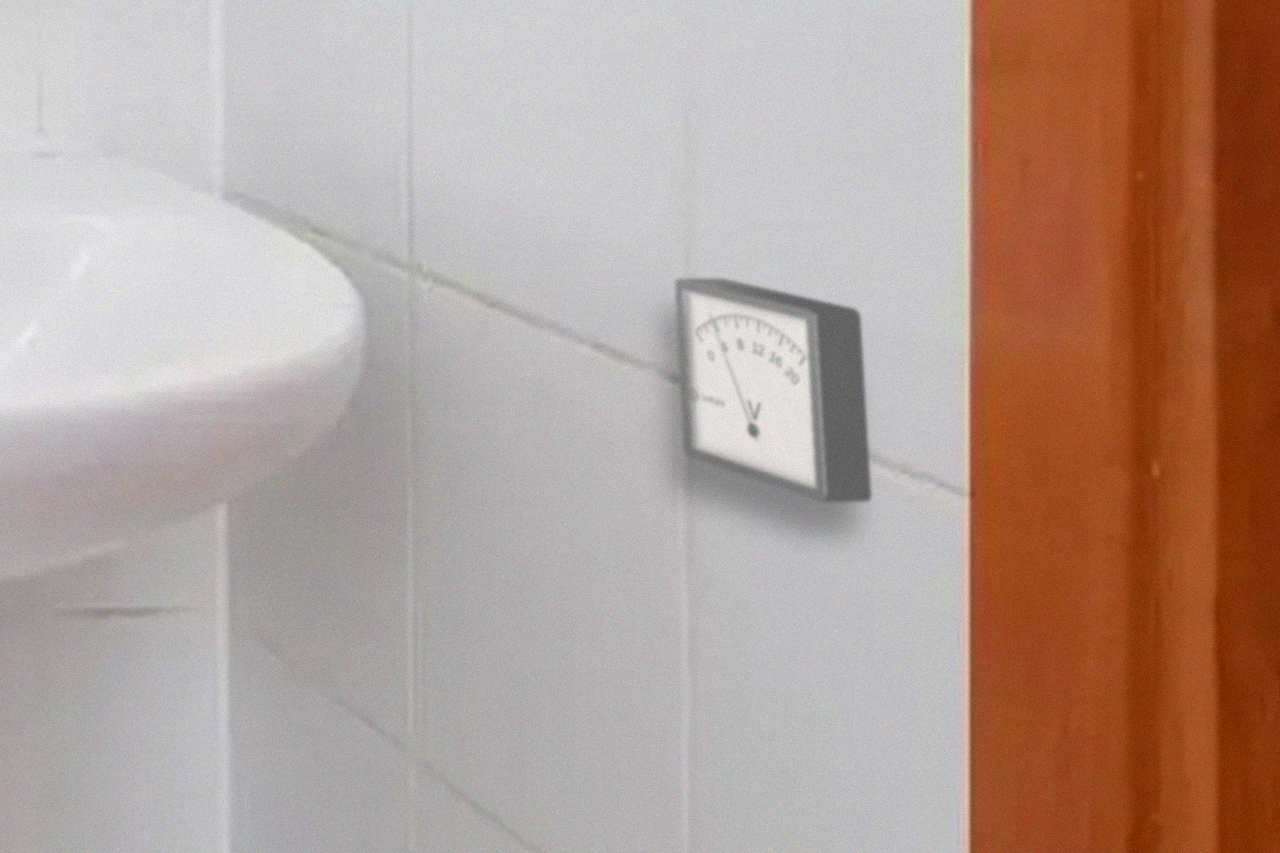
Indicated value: 4 V
